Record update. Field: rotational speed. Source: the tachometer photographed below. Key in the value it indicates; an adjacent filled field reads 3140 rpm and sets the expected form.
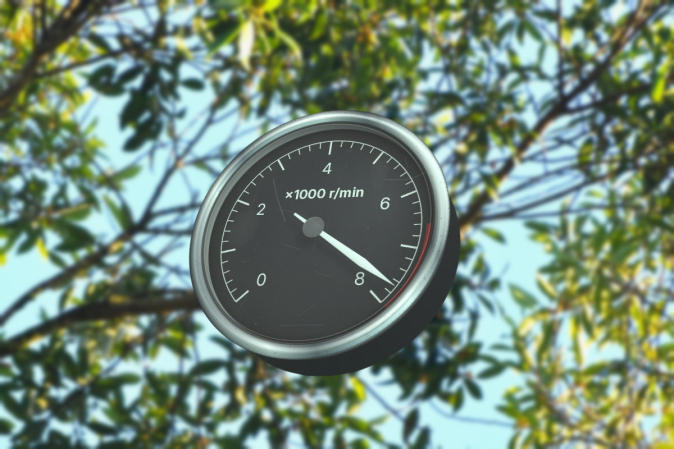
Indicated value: 7700 rpm
